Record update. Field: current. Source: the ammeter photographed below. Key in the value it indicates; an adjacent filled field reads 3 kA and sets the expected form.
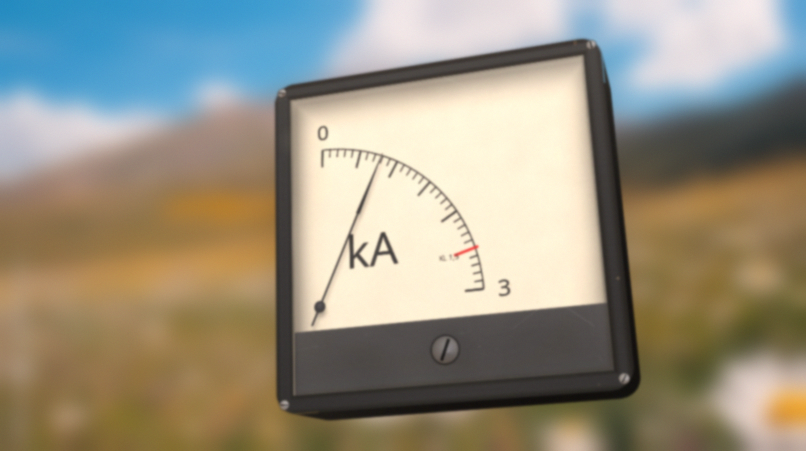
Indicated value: 0.8 kA
